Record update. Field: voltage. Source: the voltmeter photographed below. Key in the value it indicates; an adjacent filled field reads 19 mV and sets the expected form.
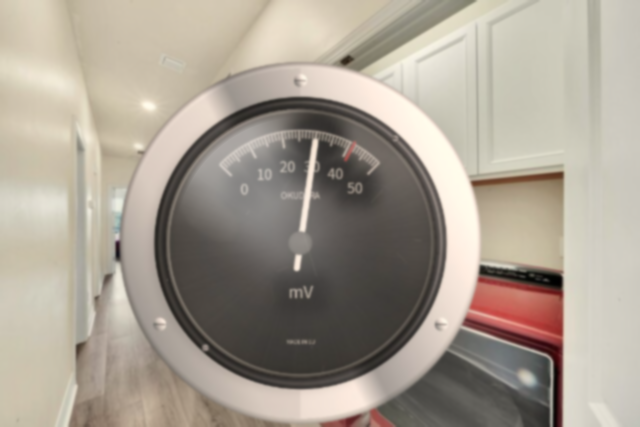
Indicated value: 30 mV
